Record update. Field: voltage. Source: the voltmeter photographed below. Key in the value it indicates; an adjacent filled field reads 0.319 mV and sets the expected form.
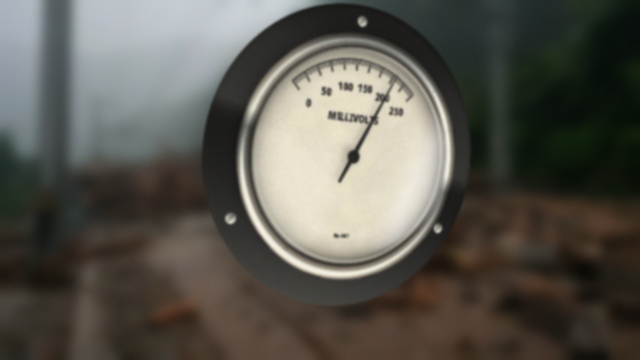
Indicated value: 200 mV
